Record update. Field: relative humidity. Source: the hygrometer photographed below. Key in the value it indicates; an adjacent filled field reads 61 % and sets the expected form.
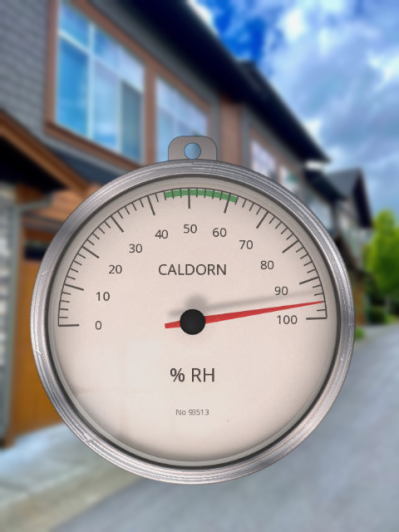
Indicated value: 96 %
